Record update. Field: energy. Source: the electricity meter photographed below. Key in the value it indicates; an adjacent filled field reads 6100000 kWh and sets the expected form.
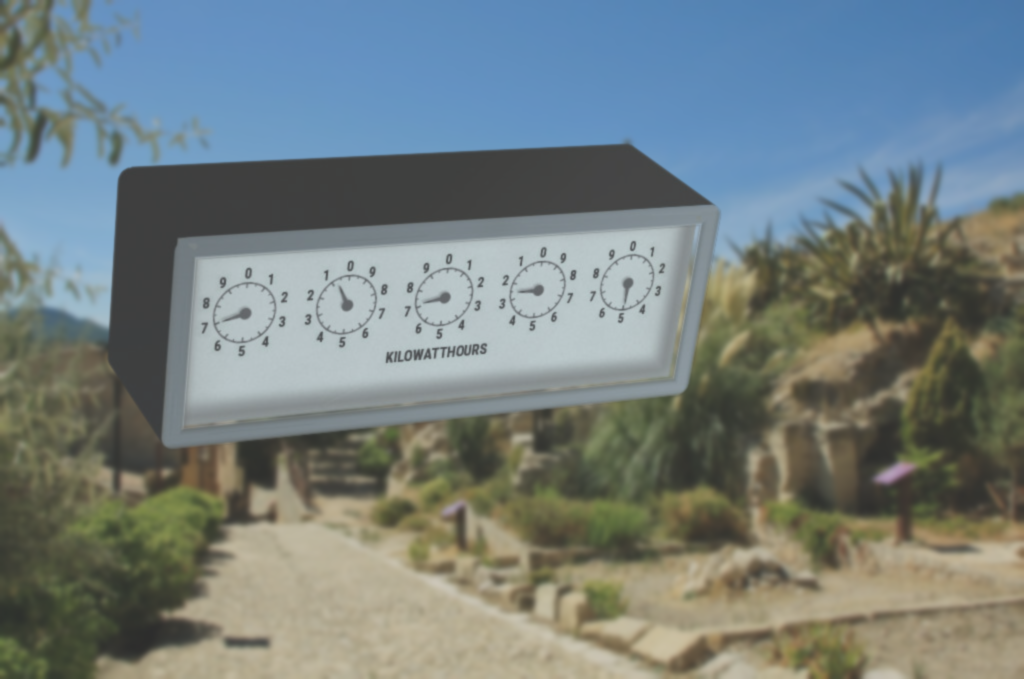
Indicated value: 70725 kWh
